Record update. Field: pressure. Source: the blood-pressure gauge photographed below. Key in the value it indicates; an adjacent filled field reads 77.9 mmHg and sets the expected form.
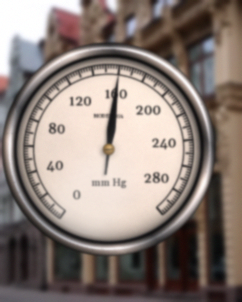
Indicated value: 160 mmHg
